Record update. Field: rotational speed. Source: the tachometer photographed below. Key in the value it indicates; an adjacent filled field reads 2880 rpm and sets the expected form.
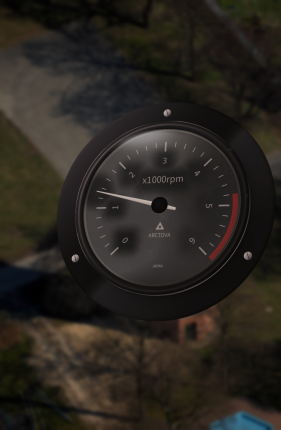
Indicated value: 1300 rpm
